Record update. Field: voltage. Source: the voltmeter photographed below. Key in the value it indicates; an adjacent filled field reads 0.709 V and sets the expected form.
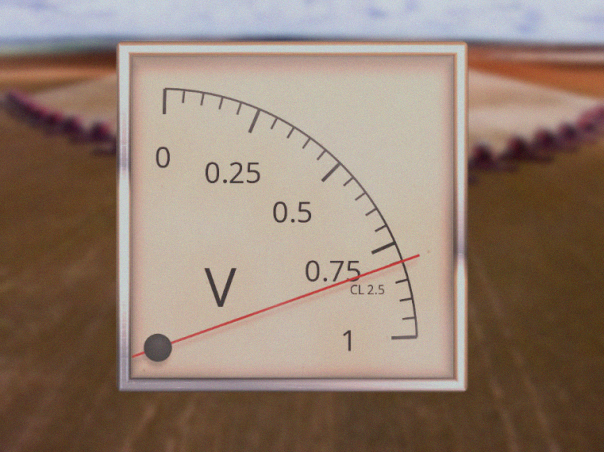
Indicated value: 0.8 V
